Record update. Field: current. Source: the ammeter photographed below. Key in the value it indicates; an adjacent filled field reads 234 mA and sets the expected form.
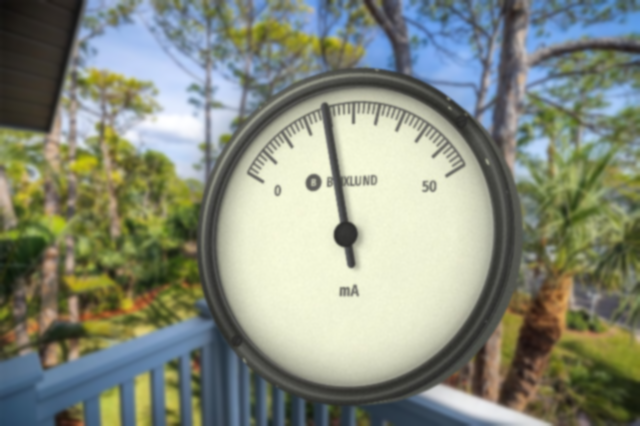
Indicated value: 20 mA
